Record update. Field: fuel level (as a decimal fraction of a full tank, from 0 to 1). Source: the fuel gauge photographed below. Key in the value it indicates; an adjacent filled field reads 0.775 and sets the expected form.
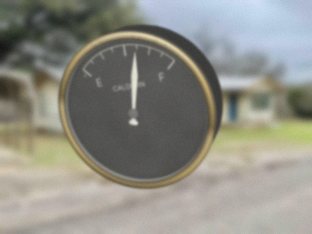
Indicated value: 0.625
